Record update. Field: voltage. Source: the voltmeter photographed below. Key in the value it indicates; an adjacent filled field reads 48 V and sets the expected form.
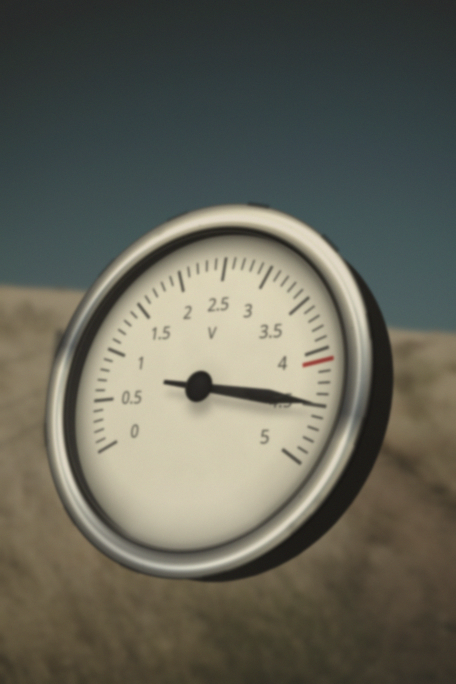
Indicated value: 4.5 V
